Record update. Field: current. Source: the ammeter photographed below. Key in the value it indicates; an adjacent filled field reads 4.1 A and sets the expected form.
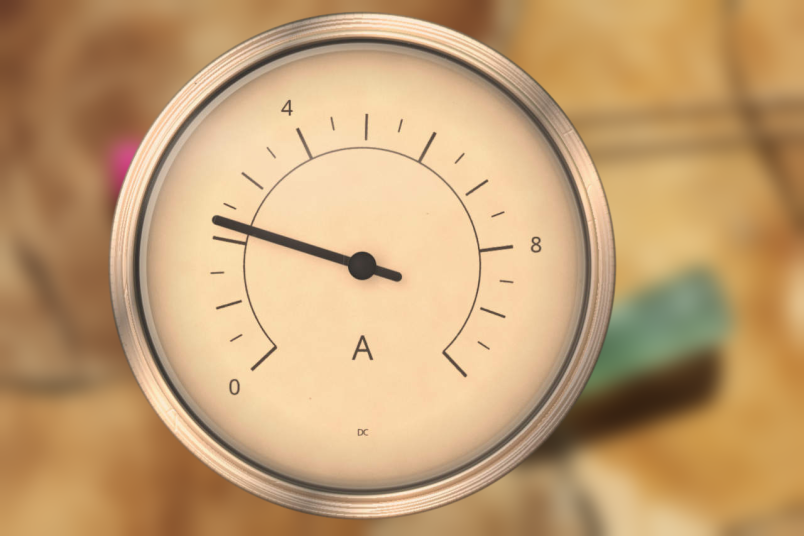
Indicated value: 2.25 A
